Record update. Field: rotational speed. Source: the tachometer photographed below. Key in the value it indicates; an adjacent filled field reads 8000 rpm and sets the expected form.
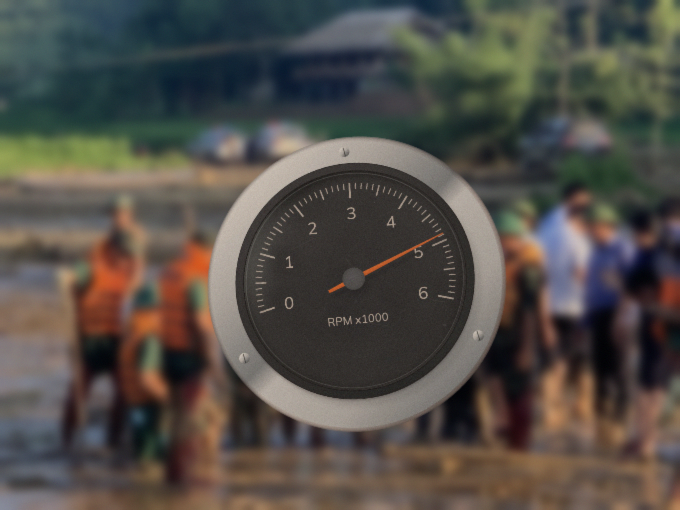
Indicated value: 4900 rpm
